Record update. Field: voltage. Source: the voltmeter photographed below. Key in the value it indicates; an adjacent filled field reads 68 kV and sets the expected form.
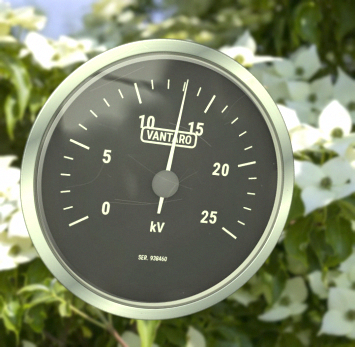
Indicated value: 13 kV
